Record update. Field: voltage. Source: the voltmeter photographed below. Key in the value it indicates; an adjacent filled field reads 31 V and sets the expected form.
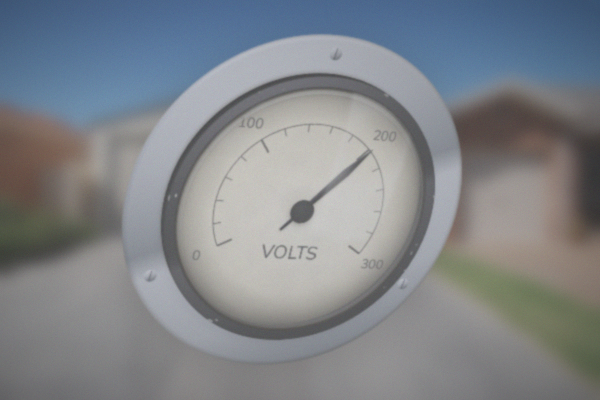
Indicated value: 200 V
